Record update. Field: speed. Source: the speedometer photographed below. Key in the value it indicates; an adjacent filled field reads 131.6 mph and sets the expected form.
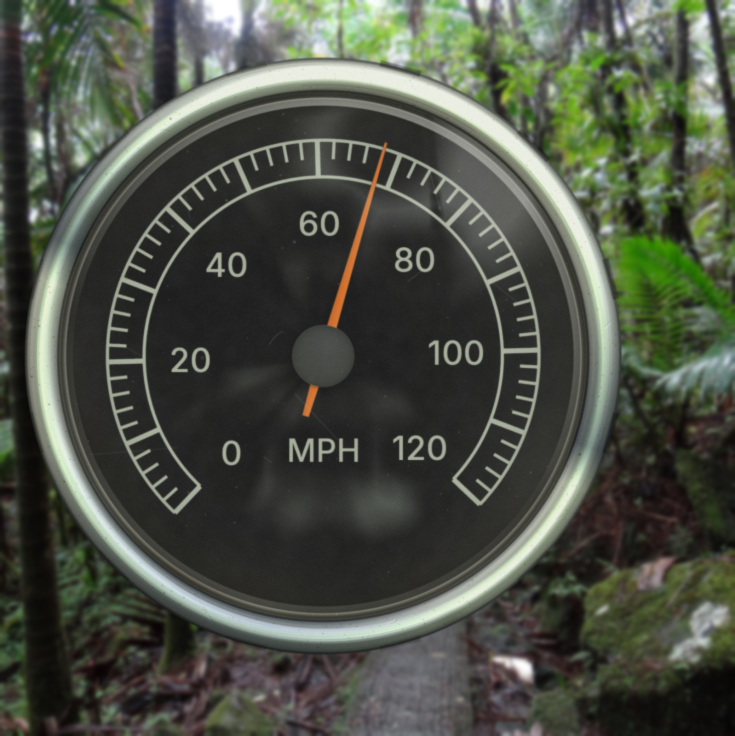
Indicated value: 68 mph
